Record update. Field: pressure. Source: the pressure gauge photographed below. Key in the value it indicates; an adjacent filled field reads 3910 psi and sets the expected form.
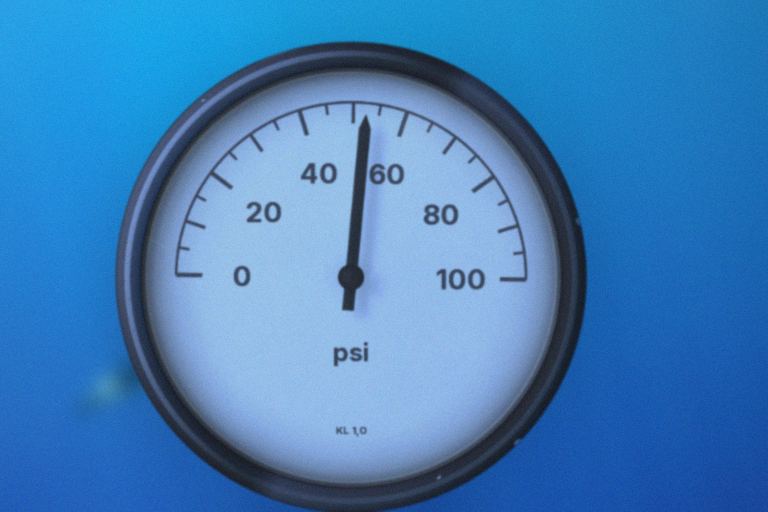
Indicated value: 52.5 psi
